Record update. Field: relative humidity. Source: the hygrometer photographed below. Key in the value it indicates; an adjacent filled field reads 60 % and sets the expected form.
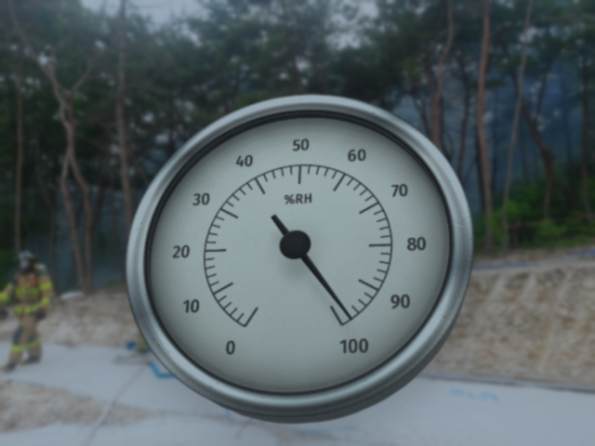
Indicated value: 98 %
